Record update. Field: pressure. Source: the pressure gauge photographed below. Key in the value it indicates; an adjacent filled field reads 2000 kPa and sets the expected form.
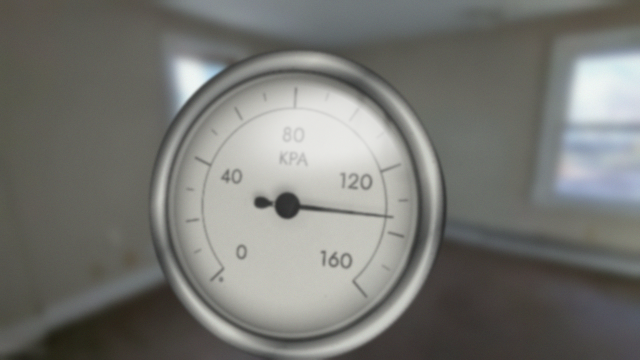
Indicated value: 135 kPa
